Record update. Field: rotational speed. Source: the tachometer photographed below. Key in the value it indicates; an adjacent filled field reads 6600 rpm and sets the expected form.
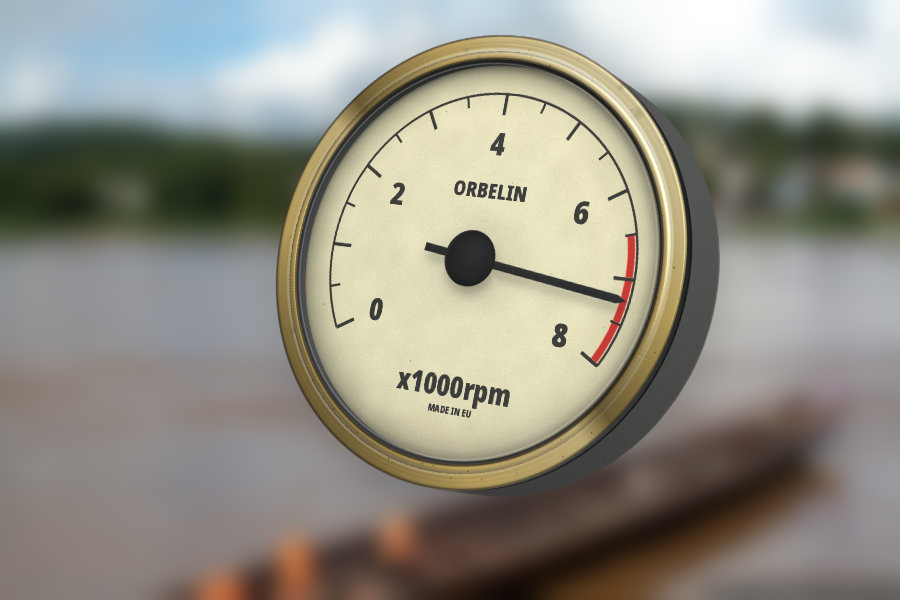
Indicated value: 7250 rpm
